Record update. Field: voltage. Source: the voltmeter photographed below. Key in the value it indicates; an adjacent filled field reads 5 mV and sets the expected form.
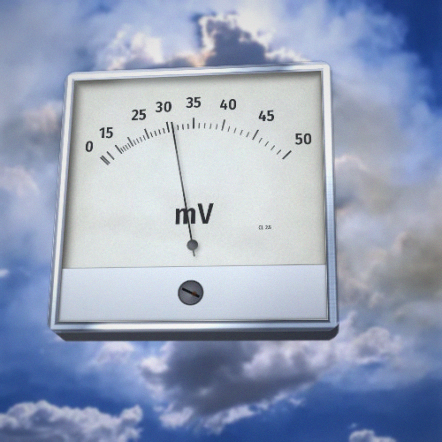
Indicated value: 31 mV
